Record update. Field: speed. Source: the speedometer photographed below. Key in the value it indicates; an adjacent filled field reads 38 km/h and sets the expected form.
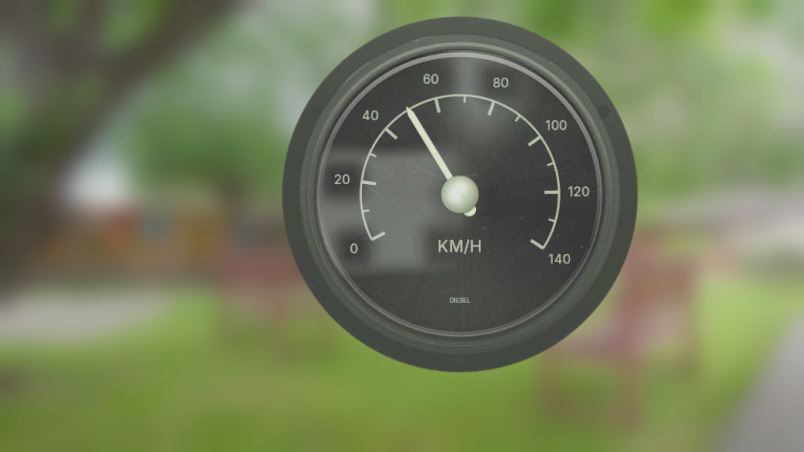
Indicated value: 50 km/h
